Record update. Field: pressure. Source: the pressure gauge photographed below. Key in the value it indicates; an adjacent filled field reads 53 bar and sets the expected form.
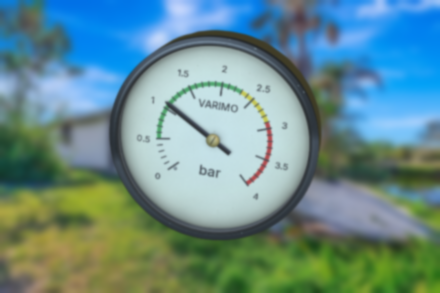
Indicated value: 1.1 bar
